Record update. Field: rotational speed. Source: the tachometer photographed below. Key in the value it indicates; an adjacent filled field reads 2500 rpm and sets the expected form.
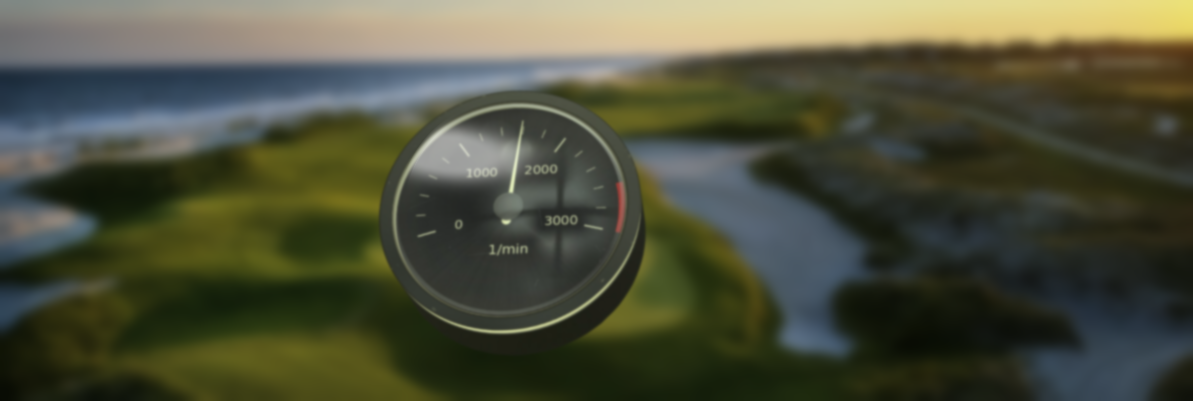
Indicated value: 1600 rpm
